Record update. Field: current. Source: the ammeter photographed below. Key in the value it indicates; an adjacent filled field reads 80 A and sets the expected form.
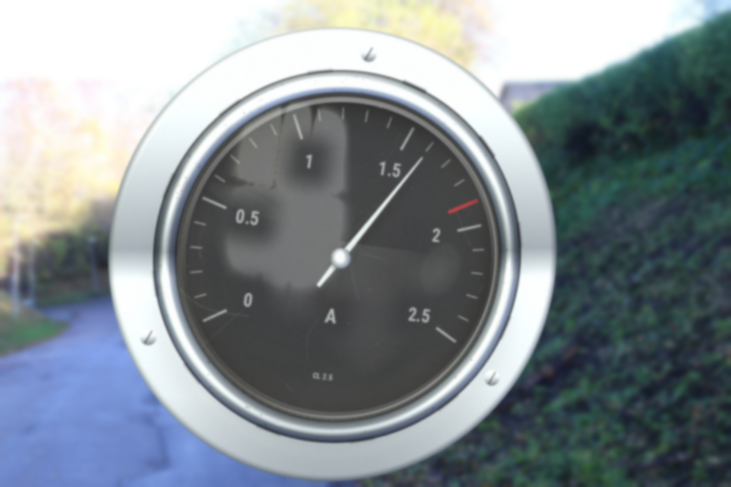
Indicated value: 1.6 A
